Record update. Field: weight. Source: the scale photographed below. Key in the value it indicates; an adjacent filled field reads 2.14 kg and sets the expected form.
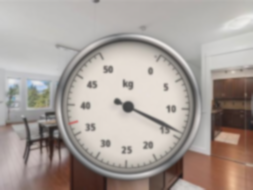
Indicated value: 14 kg
